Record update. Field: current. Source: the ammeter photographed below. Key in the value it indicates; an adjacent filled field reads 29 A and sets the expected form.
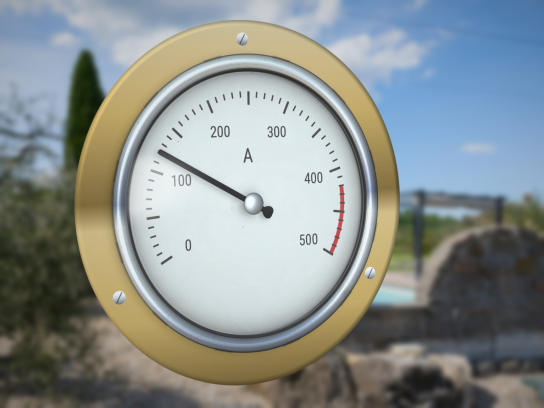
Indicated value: 120 A
